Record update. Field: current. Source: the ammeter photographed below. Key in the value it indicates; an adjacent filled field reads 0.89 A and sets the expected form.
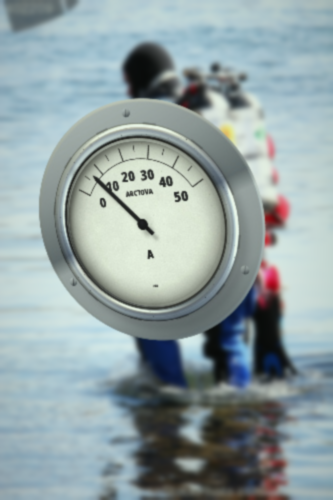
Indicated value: 7.5 A
